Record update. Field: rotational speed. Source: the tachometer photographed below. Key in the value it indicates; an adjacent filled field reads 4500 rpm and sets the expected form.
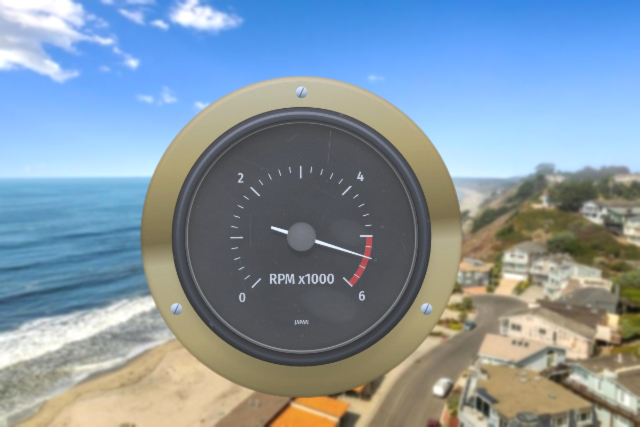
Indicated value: 5400 rpm
